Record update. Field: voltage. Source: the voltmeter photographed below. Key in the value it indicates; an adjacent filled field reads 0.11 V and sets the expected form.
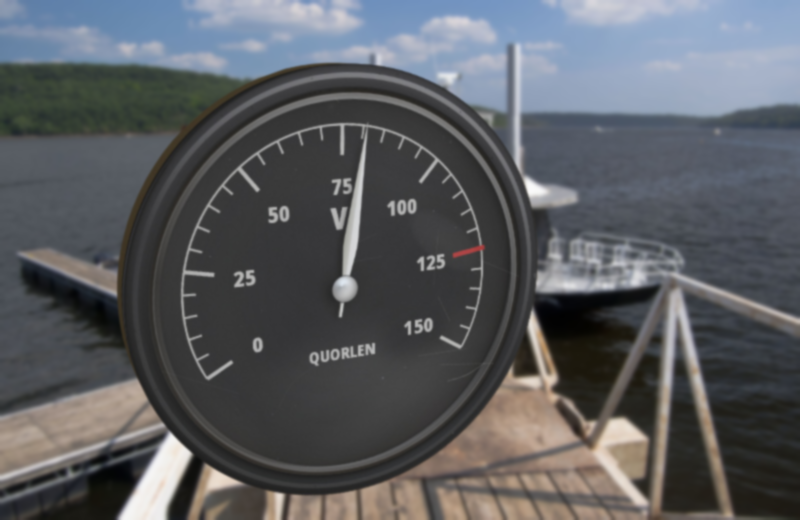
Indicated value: 80 V
